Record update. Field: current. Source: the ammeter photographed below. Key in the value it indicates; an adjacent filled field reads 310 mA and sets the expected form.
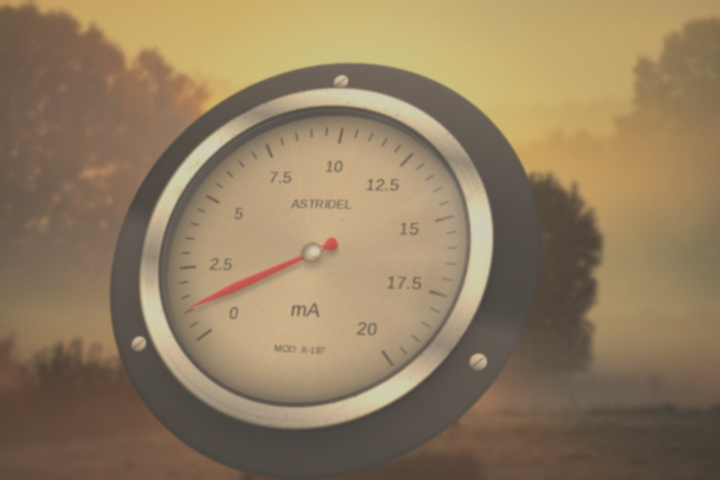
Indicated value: 1 mA
